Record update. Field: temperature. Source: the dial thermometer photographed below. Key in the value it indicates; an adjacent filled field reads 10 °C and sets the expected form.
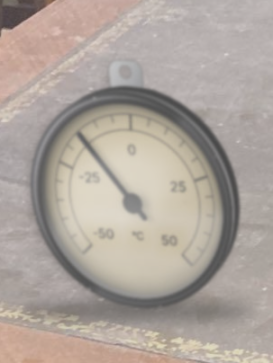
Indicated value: -15 °C
